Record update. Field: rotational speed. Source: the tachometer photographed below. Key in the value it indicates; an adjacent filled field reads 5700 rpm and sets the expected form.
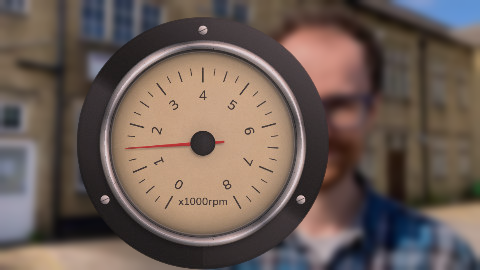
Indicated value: 1500 rpm
